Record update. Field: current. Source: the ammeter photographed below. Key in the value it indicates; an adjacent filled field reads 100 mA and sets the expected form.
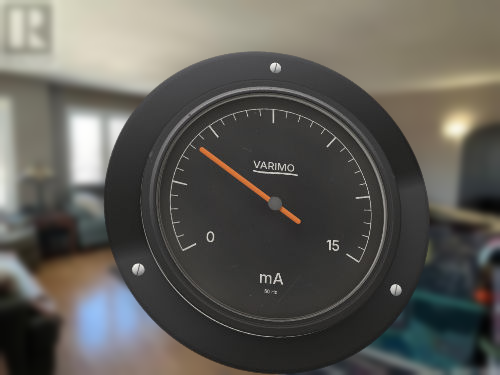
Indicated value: 4 mA
